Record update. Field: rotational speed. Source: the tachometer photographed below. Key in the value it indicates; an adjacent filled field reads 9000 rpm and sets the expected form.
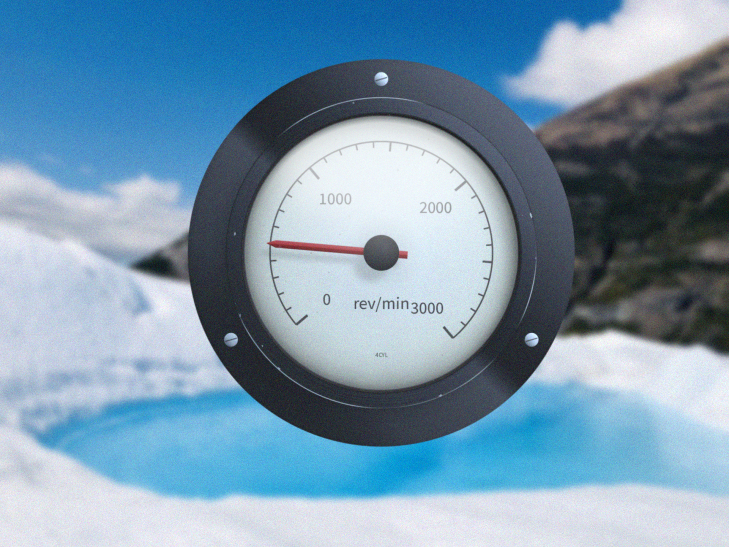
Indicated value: 500 rpm
